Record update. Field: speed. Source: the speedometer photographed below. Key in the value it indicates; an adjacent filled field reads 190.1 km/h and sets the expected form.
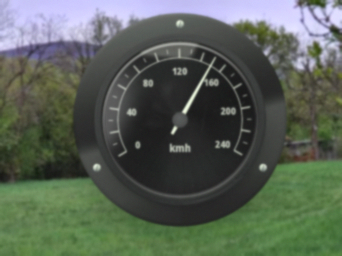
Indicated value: 150 km/h
